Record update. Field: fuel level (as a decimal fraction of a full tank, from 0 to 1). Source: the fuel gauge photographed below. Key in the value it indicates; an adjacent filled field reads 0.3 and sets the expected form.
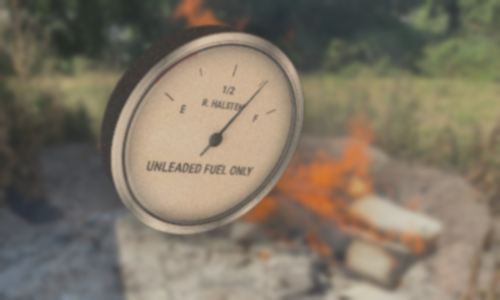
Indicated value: 0.75
